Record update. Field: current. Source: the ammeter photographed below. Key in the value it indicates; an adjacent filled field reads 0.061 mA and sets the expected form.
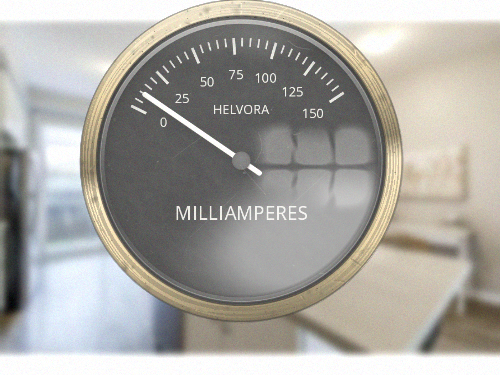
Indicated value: 10 mA
